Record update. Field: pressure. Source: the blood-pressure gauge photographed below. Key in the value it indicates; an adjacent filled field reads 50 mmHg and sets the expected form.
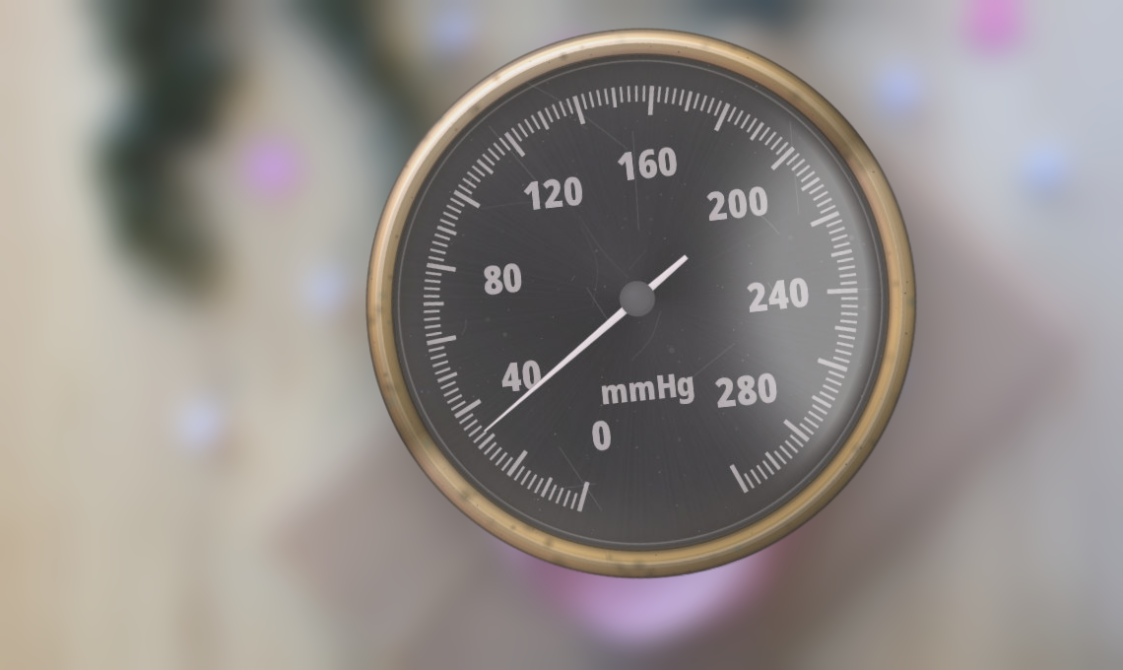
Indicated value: 32 mmHg
